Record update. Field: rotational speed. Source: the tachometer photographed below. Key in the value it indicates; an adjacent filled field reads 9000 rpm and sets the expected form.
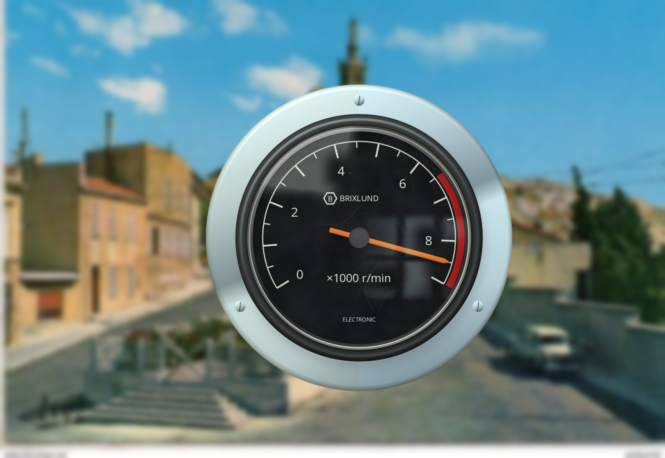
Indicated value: 8500 rpm
